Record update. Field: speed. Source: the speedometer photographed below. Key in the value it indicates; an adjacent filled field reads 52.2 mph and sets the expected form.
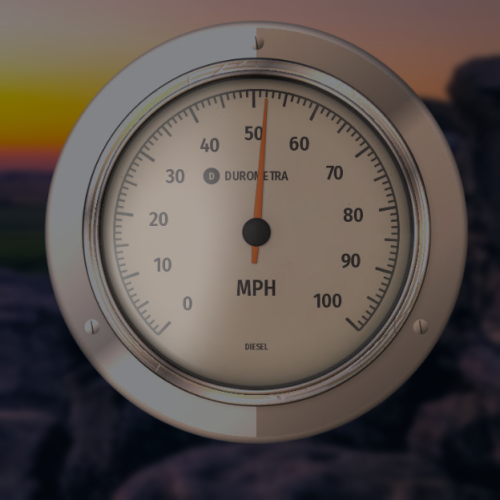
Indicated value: 52 mph
